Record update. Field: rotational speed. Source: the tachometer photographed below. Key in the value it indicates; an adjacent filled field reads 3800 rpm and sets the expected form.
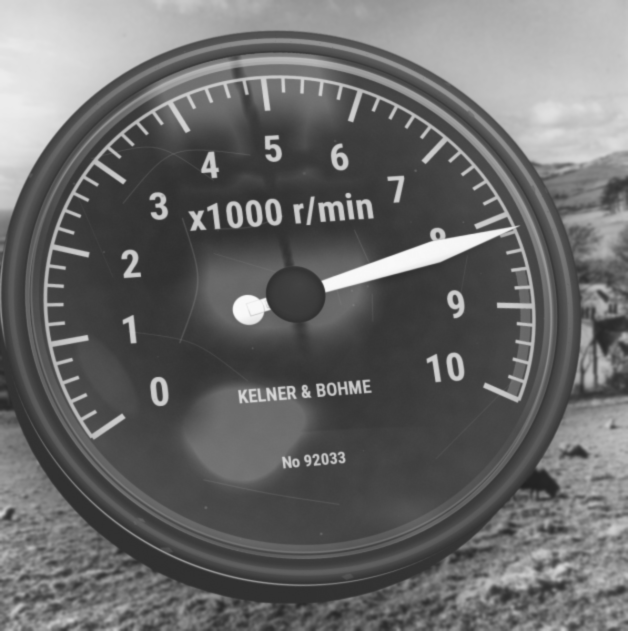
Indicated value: 8200 rpm
